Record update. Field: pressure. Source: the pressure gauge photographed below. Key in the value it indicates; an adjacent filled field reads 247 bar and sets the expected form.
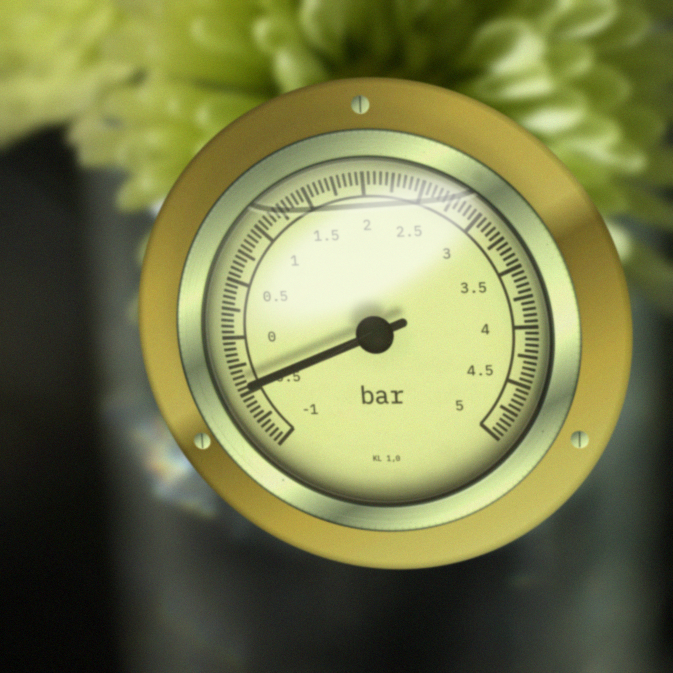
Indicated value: -0.45 bar
